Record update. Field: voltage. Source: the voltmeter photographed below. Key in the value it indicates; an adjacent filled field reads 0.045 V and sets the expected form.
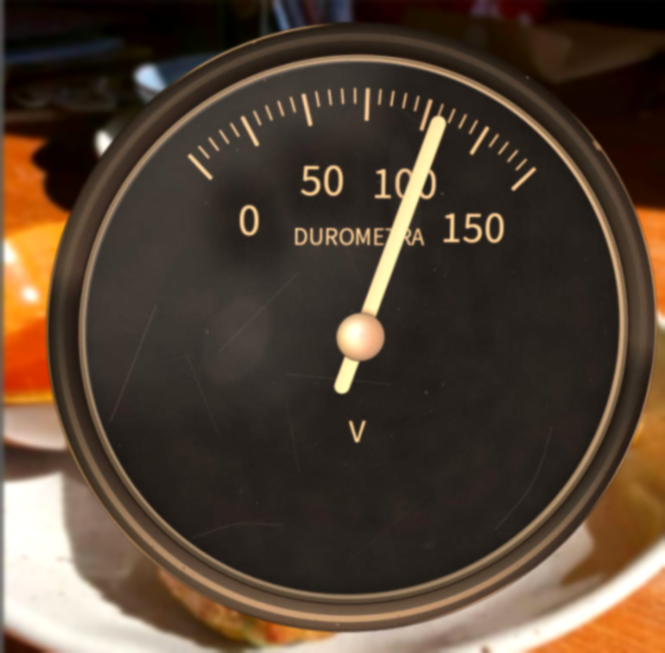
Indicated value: 105 V
